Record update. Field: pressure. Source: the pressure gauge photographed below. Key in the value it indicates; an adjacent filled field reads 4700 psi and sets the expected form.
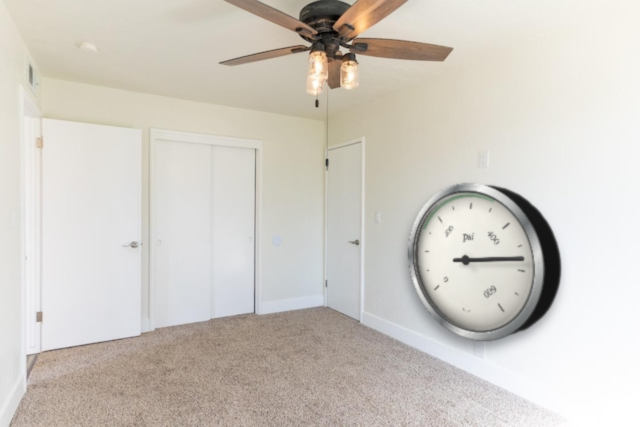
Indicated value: 475 psi
